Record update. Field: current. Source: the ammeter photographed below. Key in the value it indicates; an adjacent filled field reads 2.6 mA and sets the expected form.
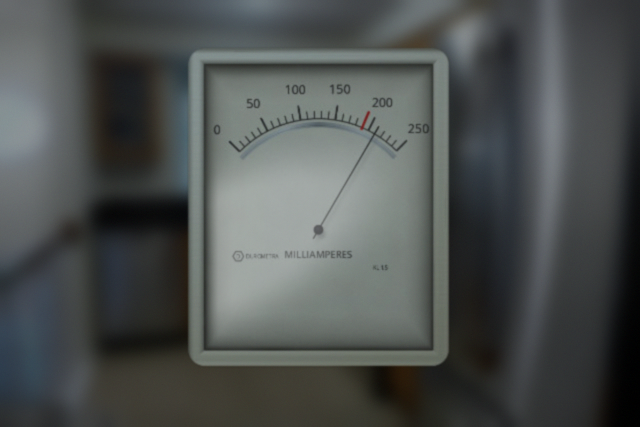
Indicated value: 210 mA
